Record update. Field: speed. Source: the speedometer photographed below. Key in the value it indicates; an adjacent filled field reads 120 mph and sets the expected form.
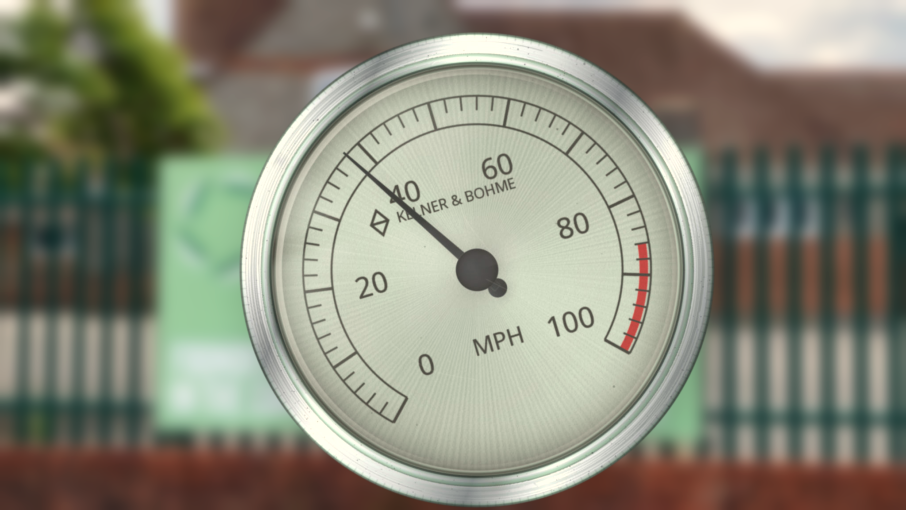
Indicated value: 38 mph
